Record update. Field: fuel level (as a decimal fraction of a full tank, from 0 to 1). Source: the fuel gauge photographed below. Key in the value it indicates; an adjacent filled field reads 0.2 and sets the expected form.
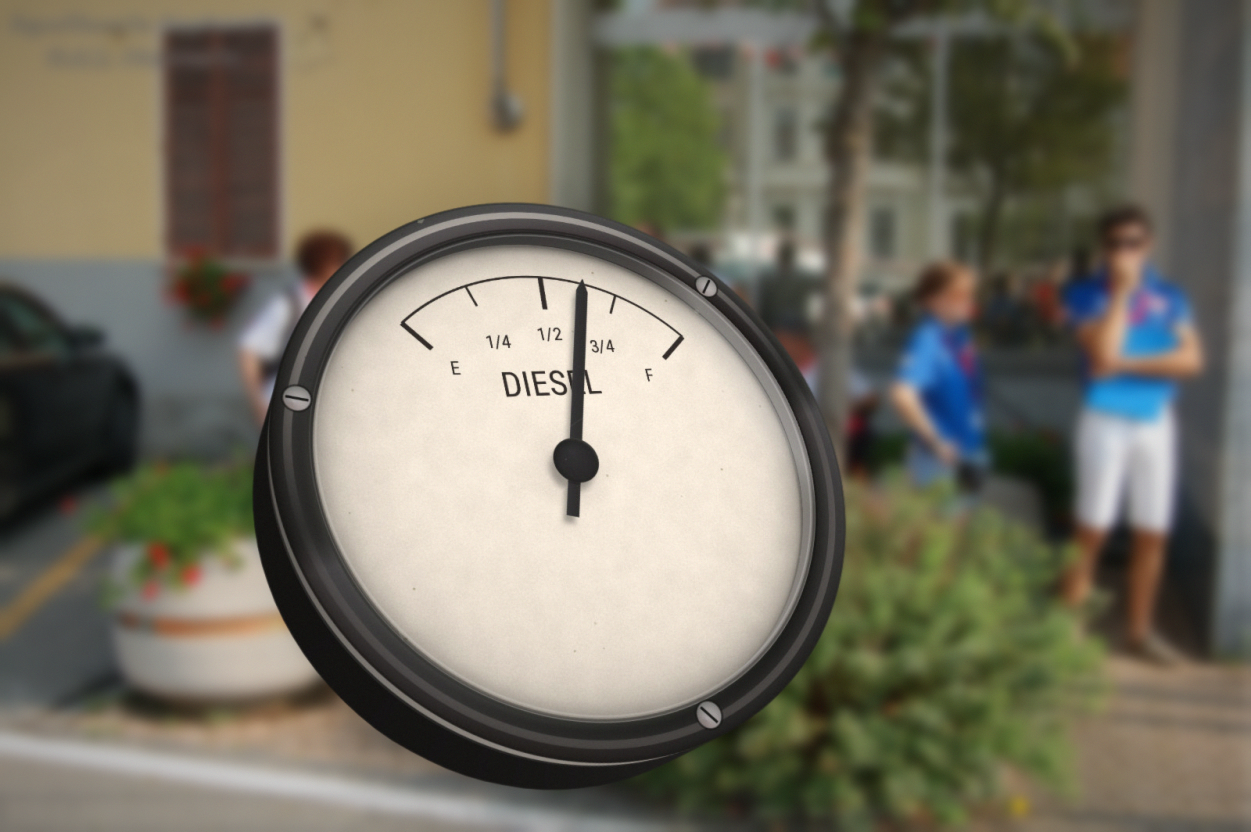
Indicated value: 0.625
